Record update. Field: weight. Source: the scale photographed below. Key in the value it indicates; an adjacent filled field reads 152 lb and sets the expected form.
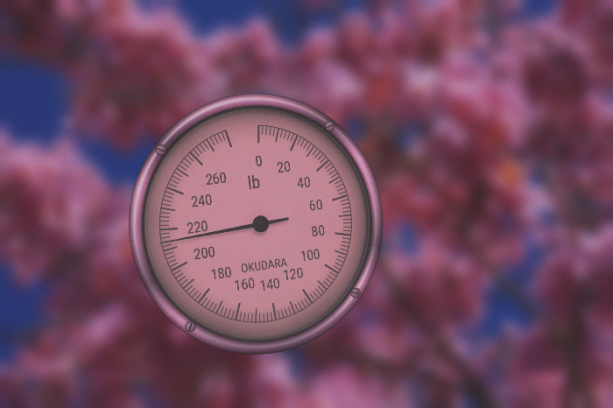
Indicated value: 214 lb
